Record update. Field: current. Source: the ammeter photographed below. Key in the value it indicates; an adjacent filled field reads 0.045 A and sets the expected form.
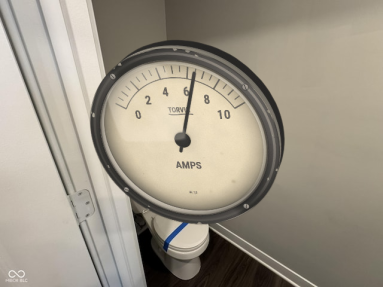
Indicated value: 6.5 A
